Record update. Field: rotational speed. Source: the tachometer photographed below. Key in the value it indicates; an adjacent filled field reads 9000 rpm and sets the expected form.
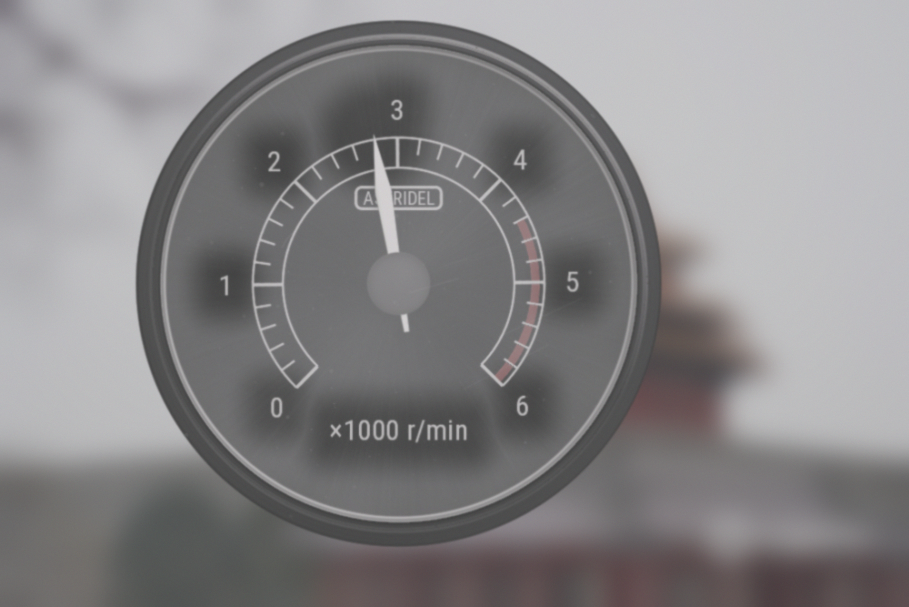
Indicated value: 2800 rpm
